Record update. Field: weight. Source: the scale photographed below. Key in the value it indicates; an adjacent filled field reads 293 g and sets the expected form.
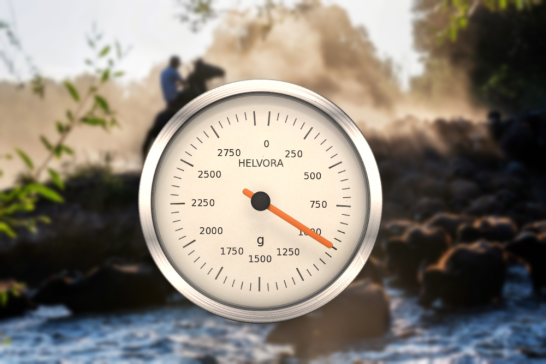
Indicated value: 1000 g
